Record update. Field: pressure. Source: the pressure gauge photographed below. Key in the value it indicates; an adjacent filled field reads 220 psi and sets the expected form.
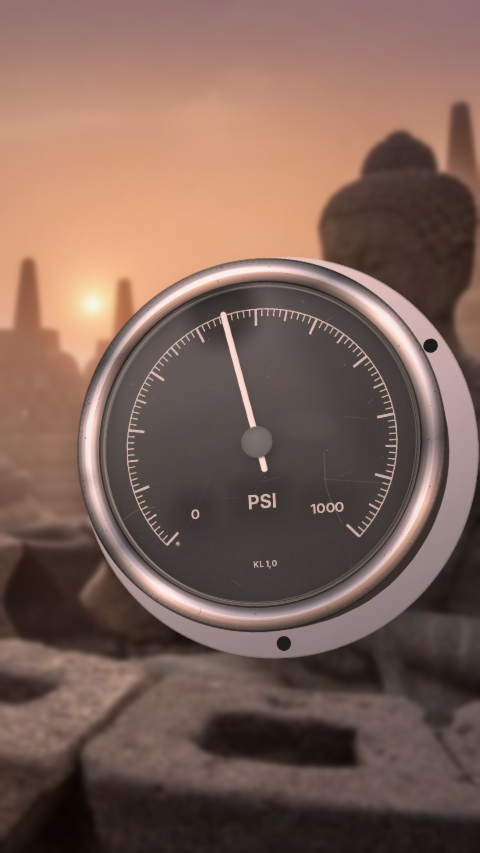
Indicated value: 450 psi
